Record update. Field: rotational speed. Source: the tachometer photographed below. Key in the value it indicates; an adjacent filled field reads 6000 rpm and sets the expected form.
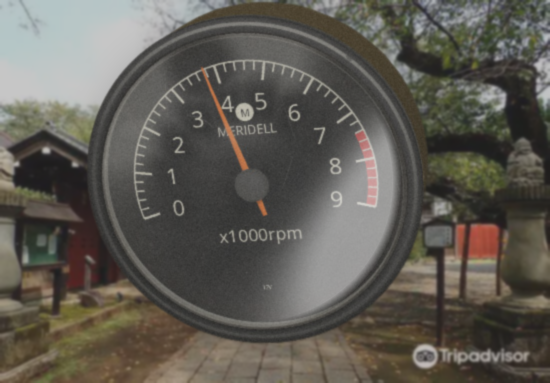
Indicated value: 3800 rpm
